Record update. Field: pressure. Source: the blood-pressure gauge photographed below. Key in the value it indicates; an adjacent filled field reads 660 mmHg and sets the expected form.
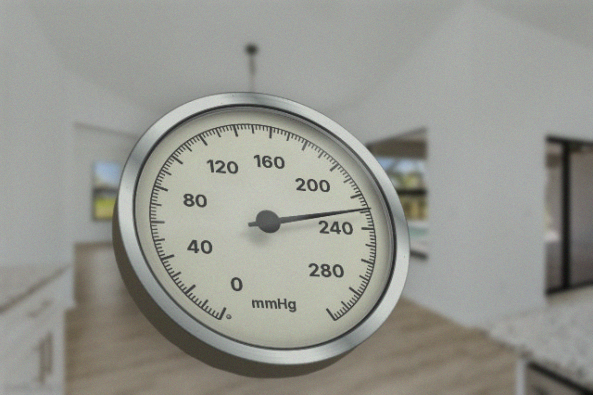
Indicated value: 230 mmHg
